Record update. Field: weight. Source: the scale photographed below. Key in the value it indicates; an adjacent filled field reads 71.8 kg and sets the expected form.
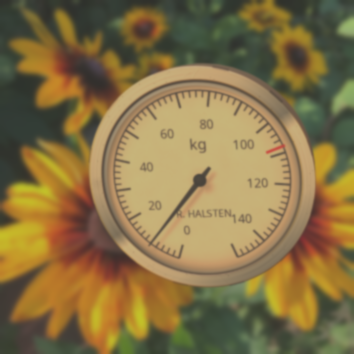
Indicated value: 10 kg
